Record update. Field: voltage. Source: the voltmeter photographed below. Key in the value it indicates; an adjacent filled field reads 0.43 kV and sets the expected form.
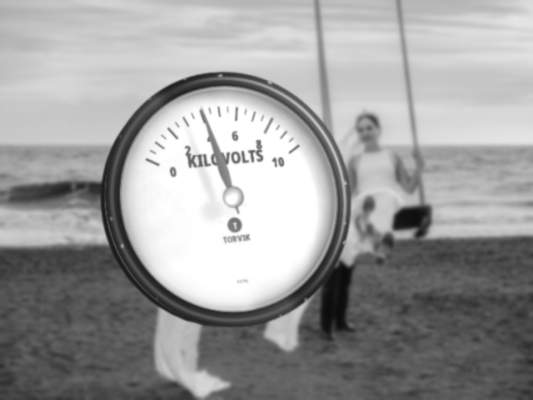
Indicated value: 4 kV
